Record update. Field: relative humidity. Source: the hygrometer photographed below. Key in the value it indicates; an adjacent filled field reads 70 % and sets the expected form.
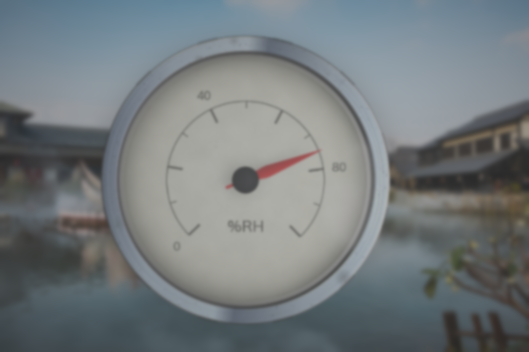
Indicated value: 75 %
